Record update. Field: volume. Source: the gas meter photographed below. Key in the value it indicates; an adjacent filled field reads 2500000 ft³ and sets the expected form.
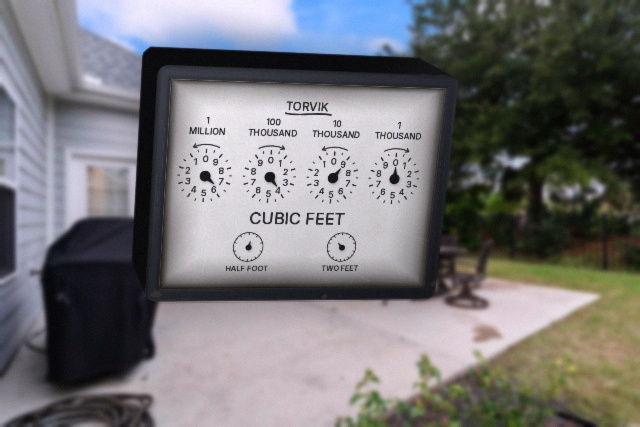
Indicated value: 639000 ft³
